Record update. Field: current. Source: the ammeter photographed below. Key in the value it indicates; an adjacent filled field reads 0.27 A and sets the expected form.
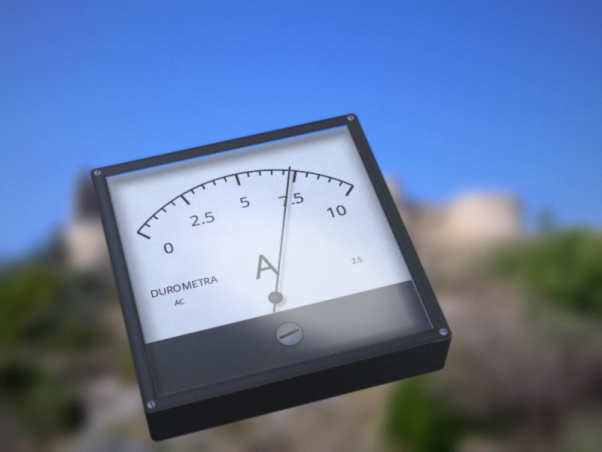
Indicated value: 7.25 A
